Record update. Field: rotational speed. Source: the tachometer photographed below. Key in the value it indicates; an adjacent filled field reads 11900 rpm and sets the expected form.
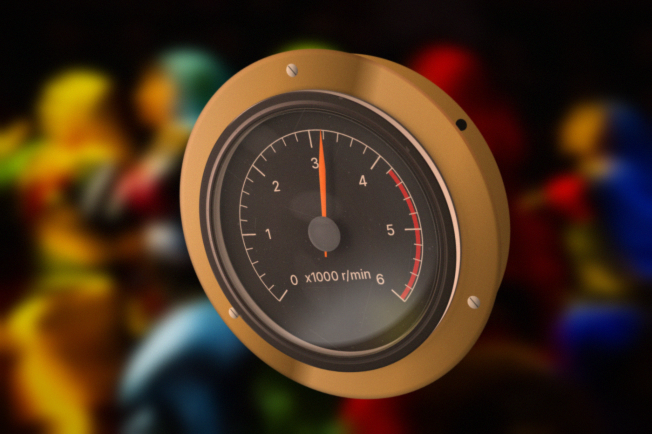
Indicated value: 3200 rpm
